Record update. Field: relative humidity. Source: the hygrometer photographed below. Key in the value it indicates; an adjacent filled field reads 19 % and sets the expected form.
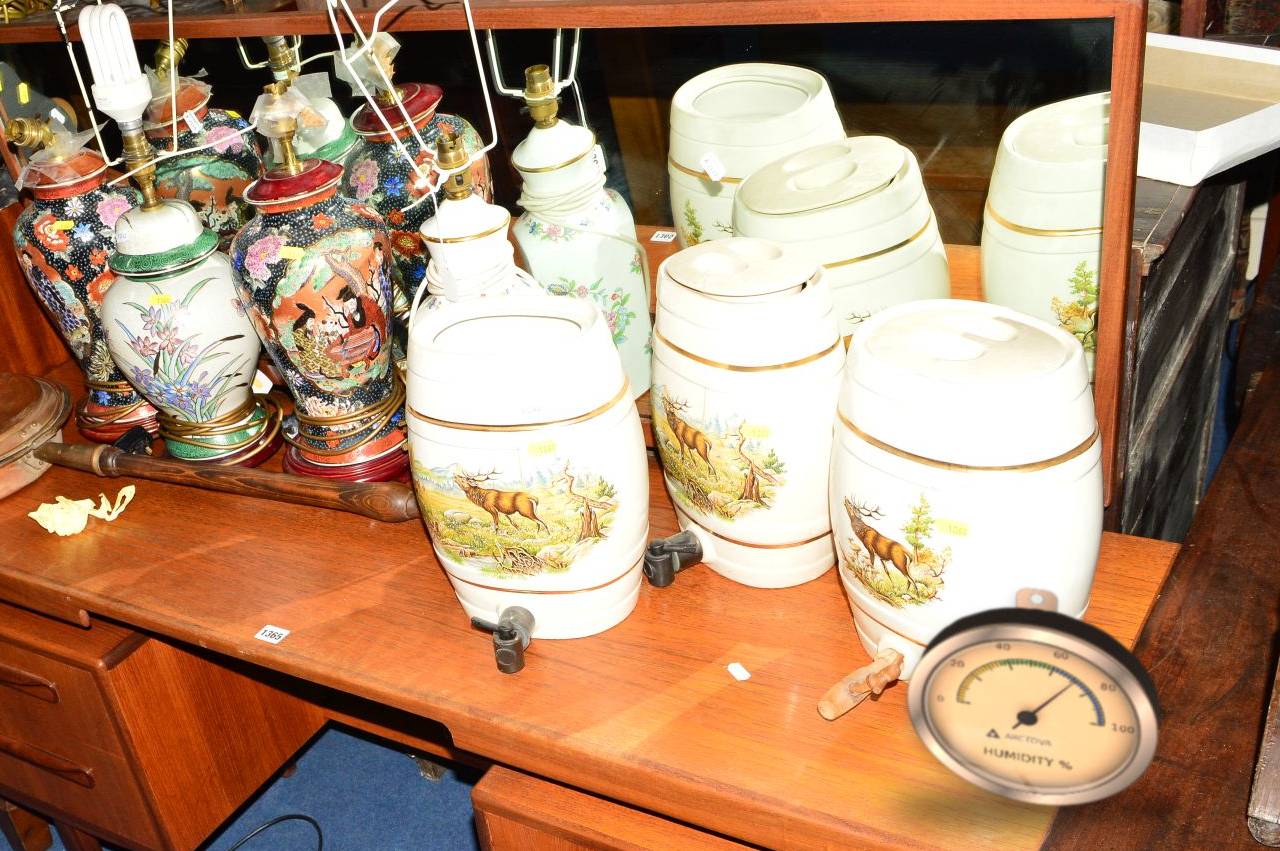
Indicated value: 70 %
